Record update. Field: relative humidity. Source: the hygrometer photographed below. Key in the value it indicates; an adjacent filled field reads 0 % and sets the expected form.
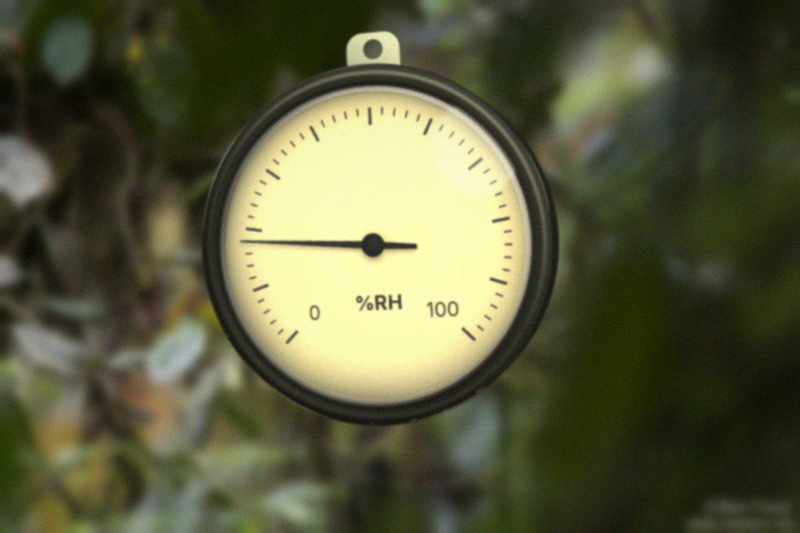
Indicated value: 18 %
